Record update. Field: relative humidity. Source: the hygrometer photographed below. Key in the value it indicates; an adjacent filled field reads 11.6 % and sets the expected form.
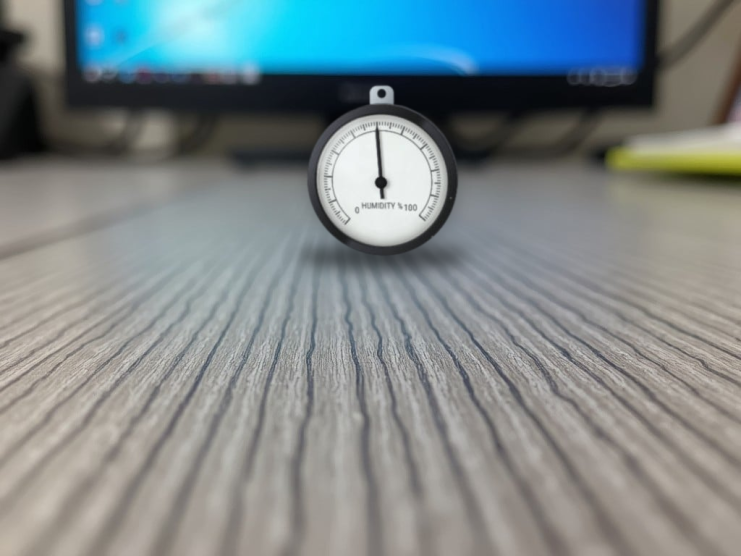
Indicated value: 50 %
